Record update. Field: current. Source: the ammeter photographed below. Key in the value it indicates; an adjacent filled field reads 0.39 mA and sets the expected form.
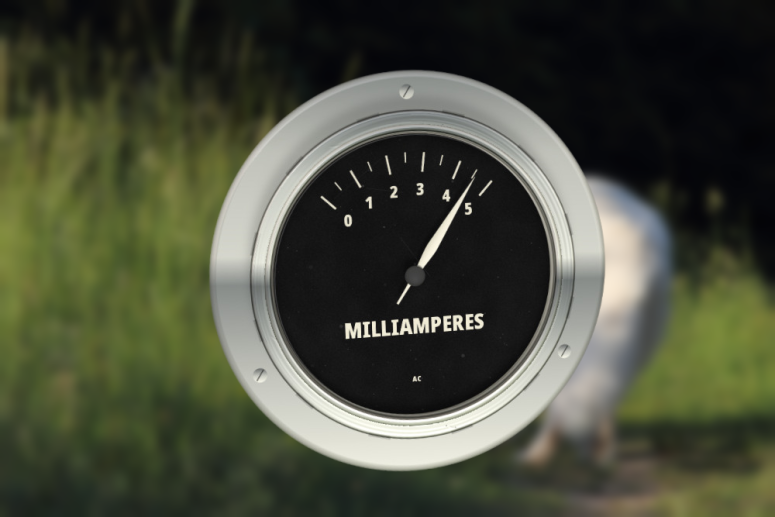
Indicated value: 4.5 mA
